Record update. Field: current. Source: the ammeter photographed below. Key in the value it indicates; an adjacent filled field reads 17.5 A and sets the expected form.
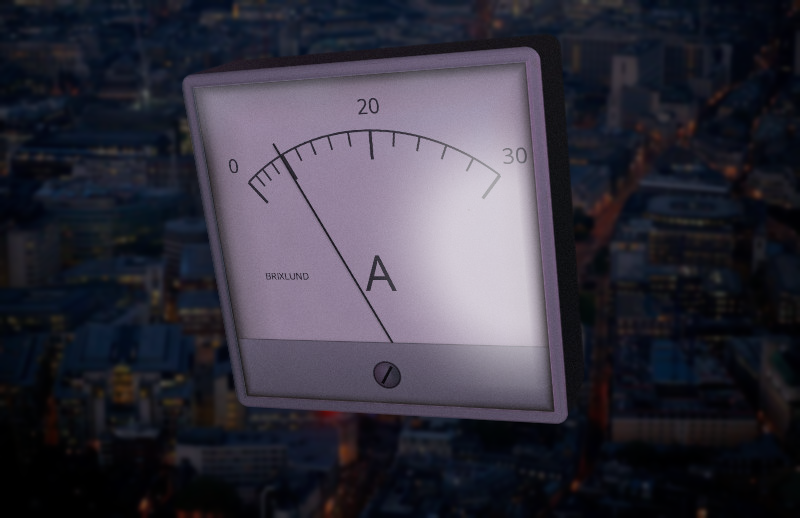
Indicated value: 10 A
